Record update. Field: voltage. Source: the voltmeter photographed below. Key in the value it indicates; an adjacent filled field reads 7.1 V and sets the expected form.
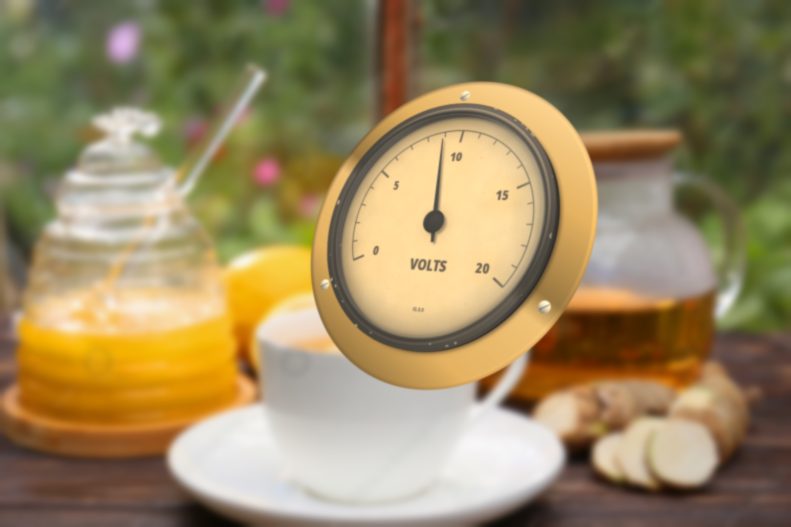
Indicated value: 9 V
